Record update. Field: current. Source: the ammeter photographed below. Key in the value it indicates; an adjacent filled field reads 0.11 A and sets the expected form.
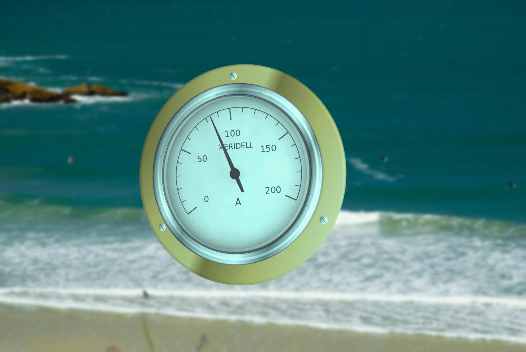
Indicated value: 85 A
